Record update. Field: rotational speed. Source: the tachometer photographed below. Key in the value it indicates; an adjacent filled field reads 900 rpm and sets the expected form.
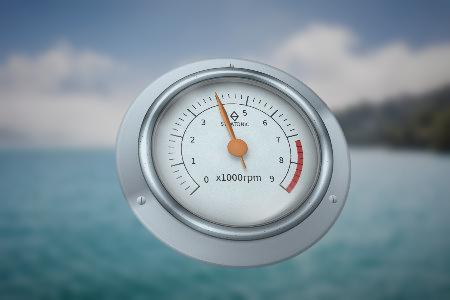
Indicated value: 4000 rpm
